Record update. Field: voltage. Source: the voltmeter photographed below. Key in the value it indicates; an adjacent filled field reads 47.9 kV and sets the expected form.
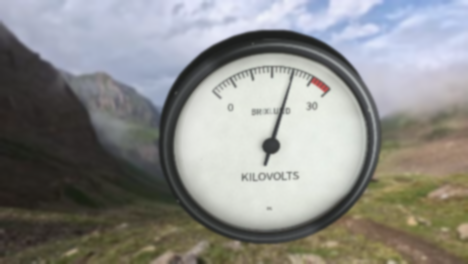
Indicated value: 20 kV
